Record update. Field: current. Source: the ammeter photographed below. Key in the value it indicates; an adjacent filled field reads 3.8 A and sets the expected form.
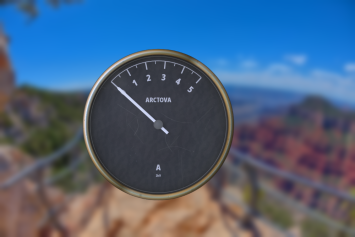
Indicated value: 0 A
